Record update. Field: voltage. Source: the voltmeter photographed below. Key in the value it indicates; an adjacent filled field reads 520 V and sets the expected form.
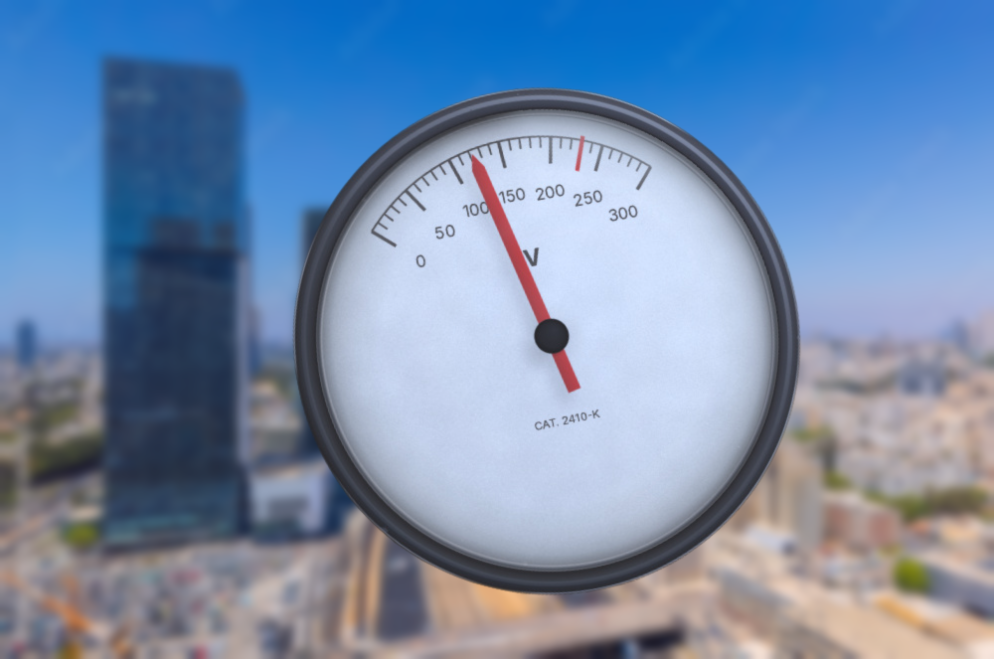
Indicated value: 120 V
